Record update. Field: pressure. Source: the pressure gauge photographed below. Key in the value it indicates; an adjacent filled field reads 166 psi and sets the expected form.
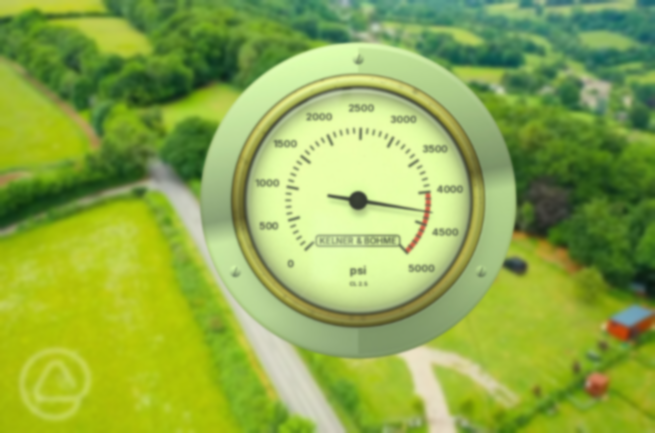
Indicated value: 4300 psi
